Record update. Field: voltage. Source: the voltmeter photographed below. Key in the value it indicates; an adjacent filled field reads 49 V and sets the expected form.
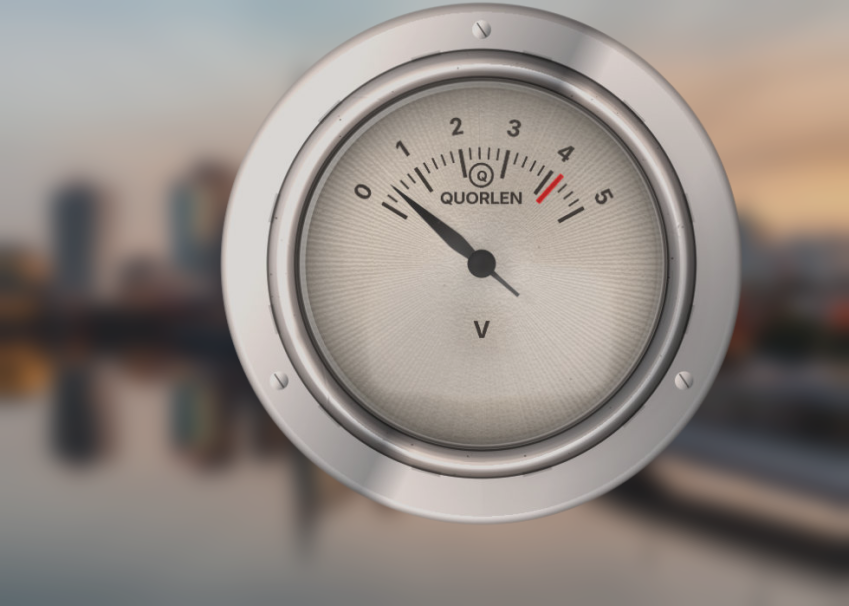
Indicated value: 0.4 V
